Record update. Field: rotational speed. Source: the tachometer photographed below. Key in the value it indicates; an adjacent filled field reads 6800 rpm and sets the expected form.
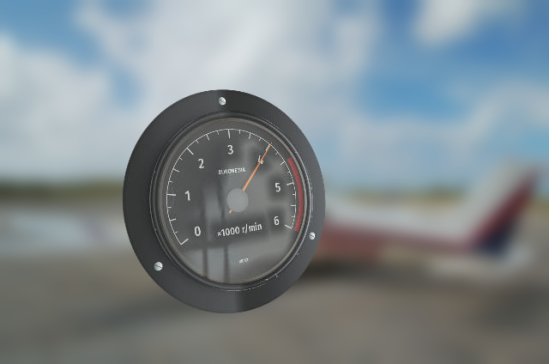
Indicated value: 4000 rpm
